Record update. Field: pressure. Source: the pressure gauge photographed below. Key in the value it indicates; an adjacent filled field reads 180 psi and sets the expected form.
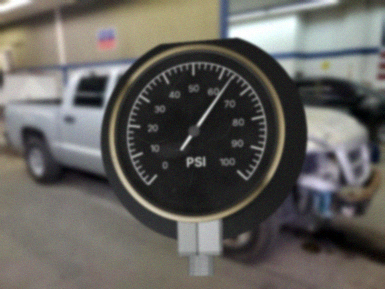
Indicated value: 64 psi
